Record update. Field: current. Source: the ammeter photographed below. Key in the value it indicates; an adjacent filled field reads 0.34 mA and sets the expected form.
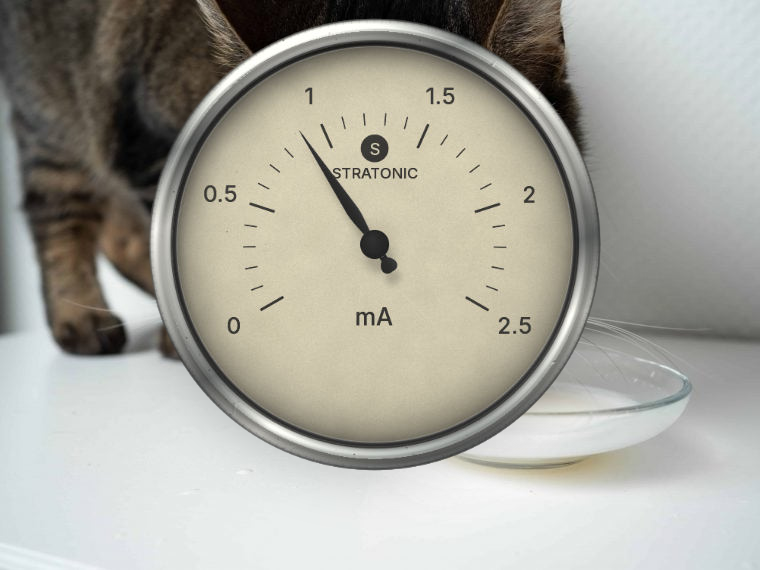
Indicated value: 0.9 mA
